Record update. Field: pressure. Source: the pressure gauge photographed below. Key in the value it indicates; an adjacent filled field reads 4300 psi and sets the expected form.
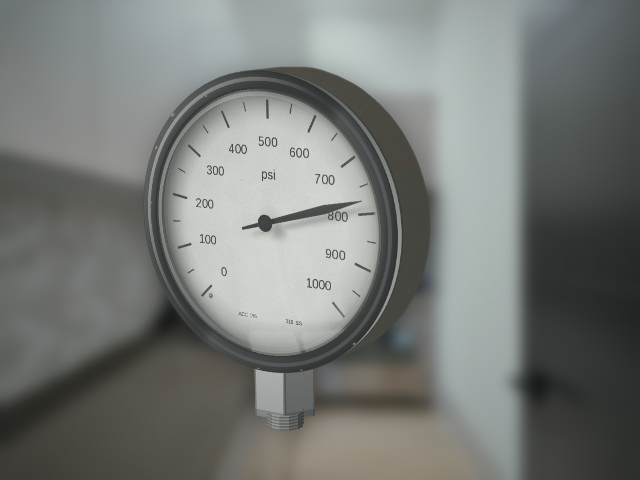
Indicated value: 775 psi
